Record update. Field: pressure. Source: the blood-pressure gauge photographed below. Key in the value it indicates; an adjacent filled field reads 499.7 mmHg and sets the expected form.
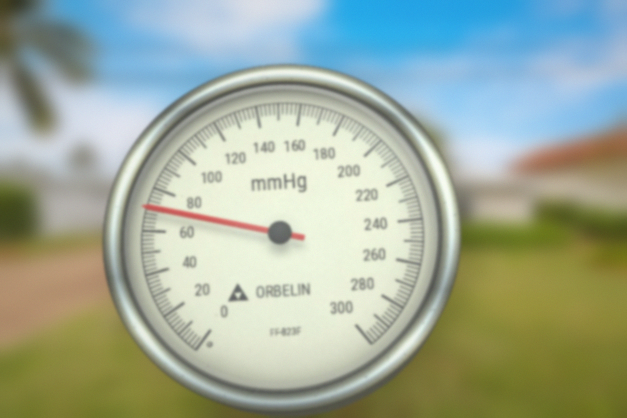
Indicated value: 70 mmHg
